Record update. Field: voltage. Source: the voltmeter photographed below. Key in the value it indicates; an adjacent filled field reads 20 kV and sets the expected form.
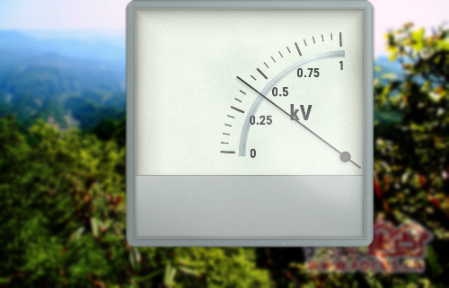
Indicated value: 0.4 kV
